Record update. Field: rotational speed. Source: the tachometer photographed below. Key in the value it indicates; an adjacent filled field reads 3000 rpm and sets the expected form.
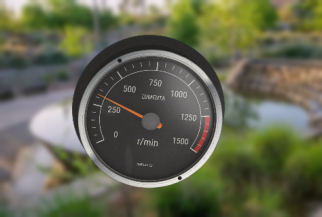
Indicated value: 325 rpm
